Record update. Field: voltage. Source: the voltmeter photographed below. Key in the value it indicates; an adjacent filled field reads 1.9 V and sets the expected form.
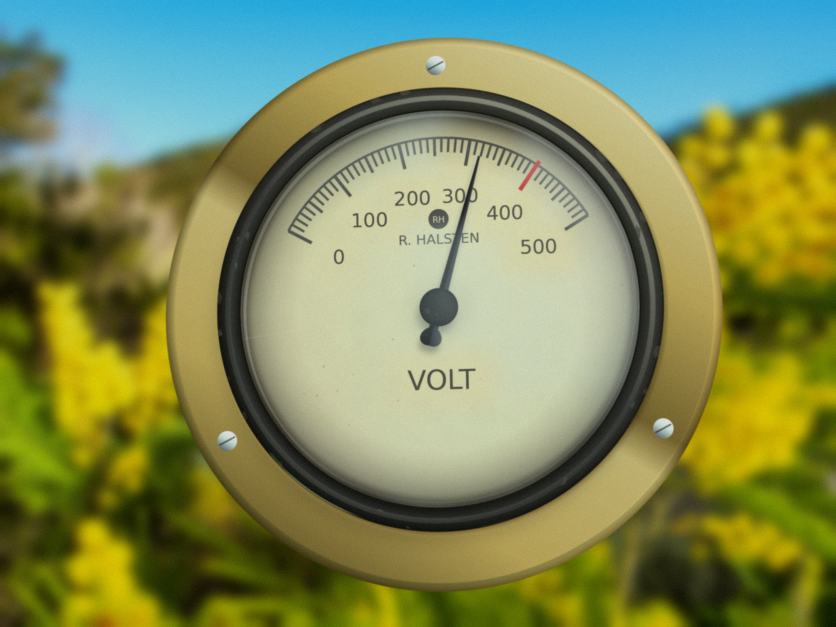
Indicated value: 320 V
